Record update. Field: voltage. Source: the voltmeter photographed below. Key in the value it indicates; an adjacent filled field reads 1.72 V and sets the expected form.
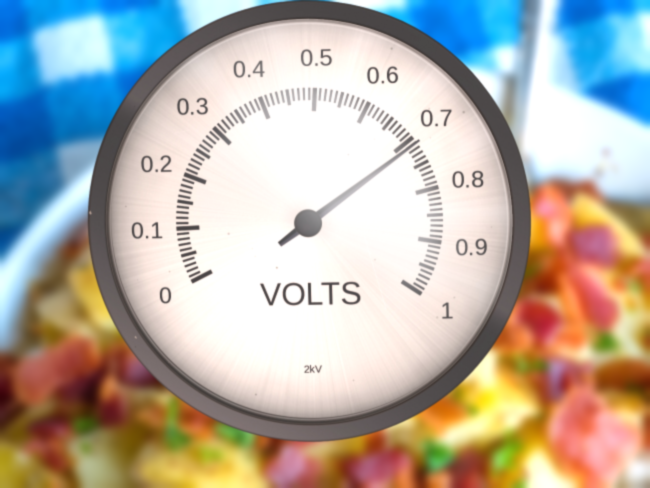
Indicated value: 0.71 V
